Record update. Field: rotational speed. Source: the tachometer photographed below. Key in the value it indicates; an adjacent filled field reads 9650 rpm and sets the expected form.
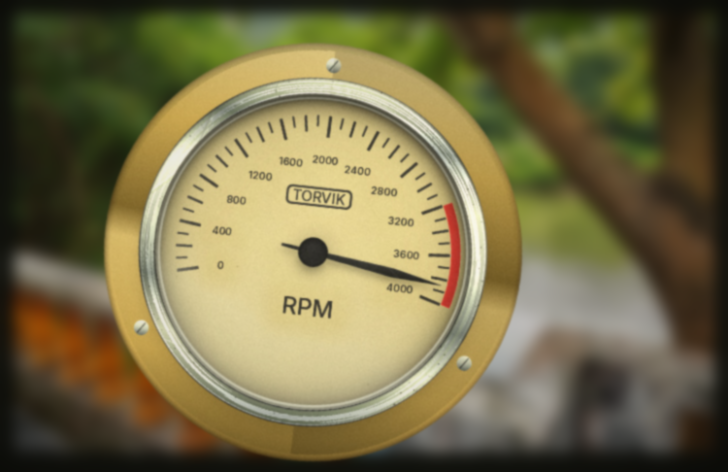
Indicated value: 3850 rpm
